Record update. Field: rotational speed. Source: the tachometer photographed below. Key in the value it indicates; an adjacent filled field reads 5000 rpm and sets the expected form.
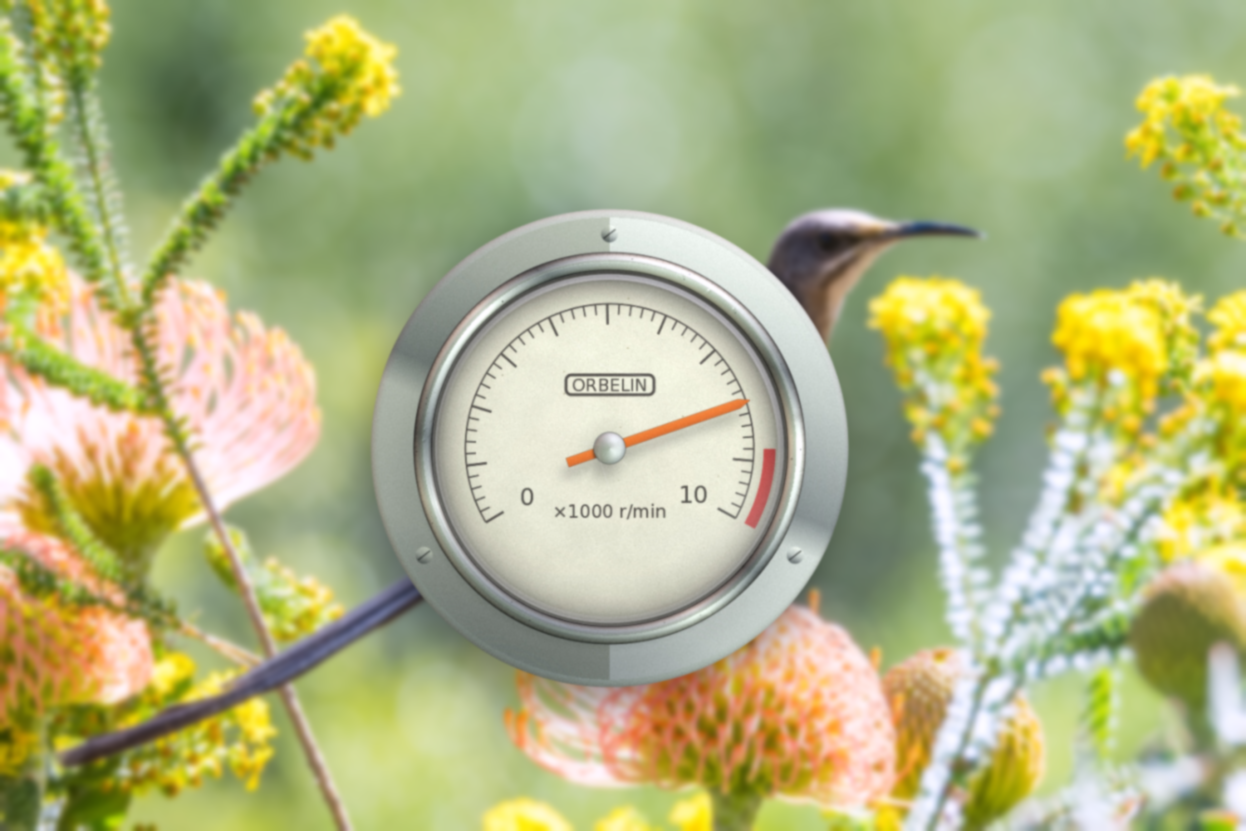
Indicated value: 8000 rpm
